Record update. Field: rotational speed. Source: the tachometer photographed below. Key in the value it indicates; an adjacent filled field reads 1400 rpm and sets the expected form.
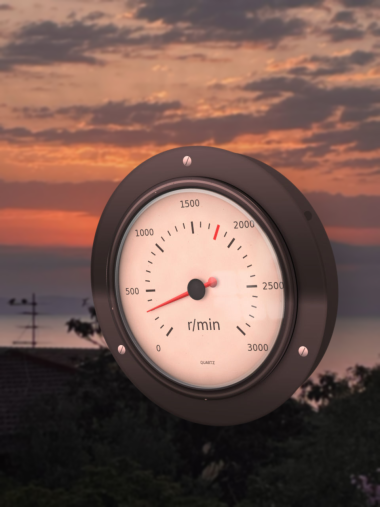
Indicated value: 300 rpm
